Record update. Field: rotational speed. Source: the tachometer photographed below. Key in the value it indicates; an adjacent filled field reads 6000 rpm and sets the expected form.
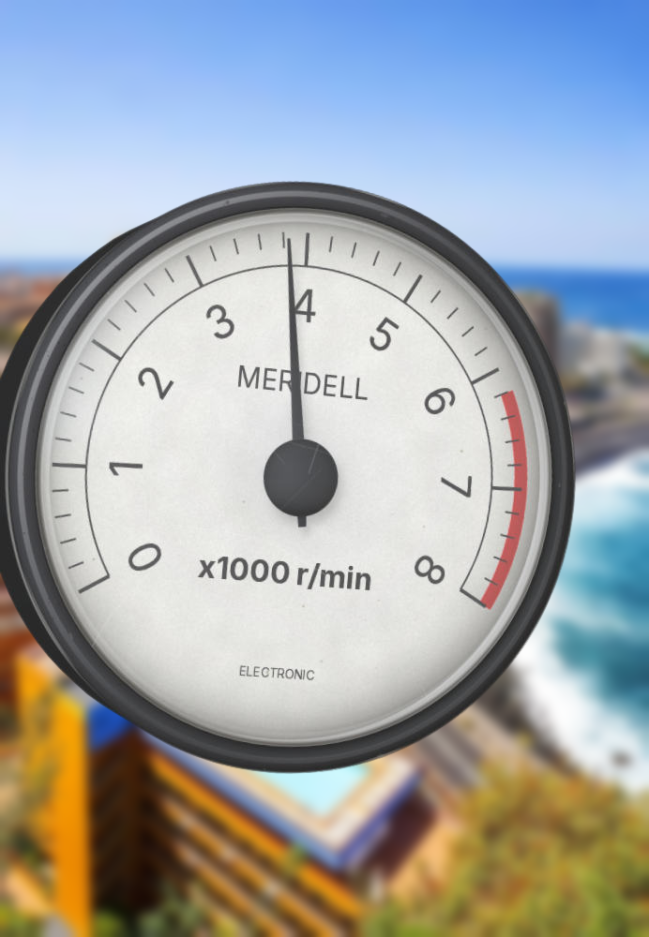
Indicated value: 3800 rpm
